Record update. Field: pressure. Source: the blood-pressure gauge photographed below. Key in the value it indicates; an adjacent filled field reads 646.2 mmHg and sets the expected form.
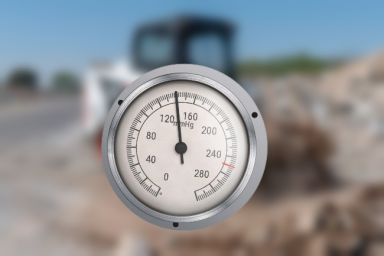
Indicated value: 140 mmHg
